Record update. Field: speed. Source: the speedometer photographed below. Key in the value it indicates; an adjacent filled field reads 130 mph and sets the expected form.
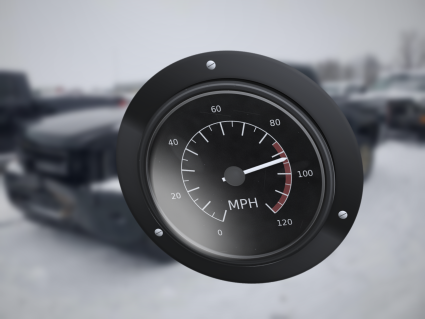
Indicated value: 92.5 mph
